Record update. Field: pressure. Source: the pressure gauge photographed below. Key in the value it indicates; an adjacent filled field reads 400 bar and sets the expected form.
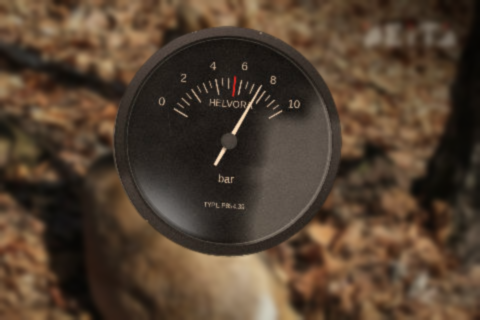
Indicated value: 7.5 bar
